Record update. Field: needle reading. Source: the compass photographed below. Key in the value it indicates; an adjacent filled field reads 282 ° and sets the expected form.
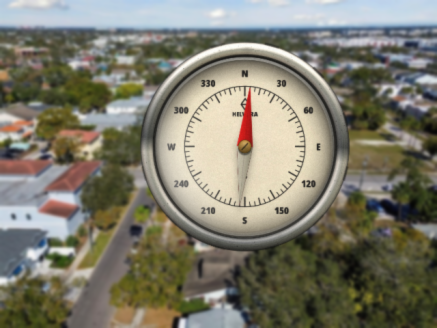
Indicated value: 5 °
